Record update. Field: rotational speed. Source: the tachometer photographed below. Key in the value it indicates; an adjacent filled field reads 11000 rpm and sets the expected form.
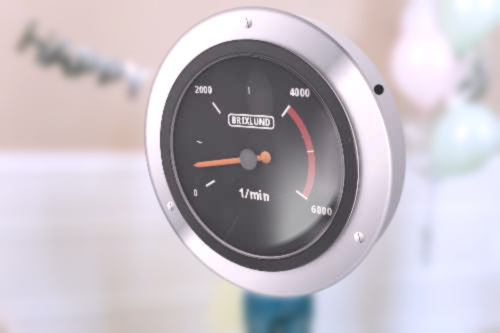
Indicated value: 500 rpm
